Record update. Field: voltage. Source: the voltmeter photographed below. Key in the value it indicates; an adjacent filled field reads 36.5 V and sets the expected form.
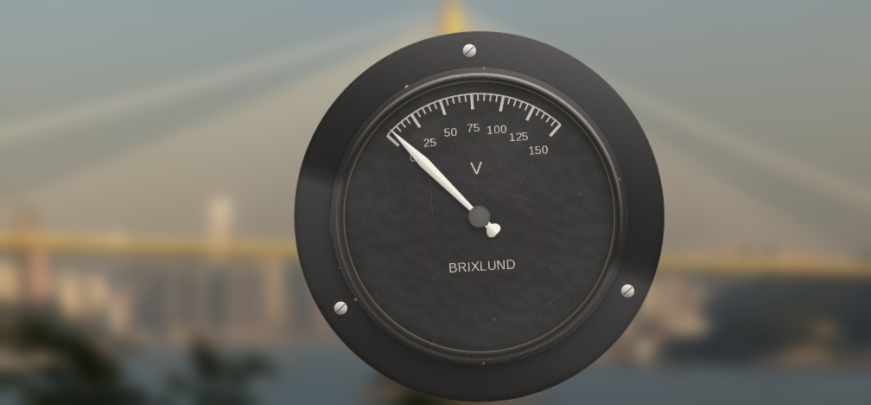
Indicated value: 5 V
